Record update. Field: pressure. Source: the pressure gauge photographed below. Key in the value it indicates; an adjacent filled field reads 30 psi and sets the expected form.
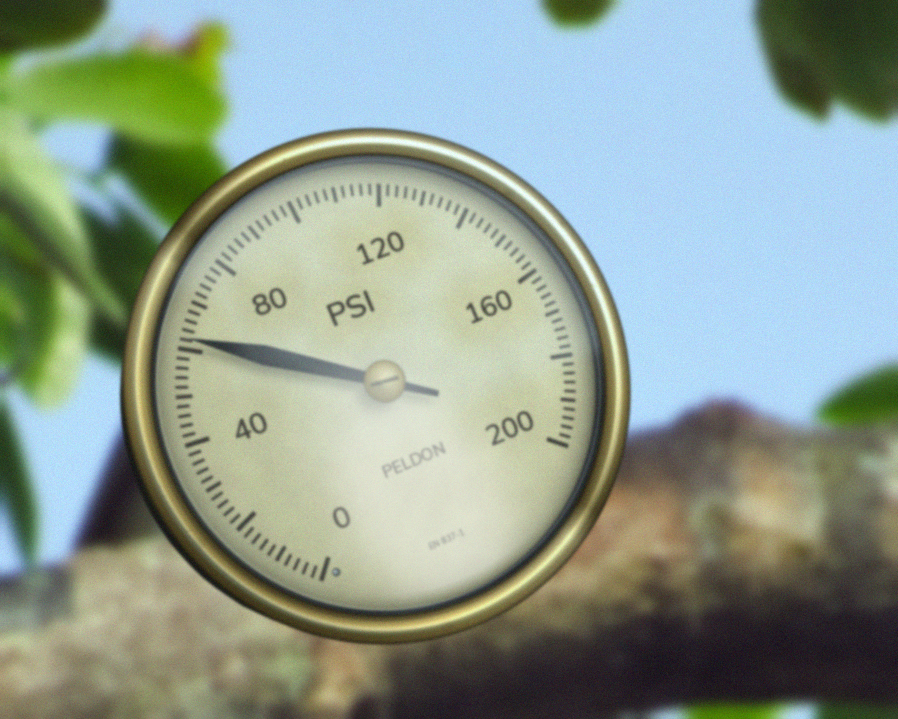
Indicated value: 62 psi
